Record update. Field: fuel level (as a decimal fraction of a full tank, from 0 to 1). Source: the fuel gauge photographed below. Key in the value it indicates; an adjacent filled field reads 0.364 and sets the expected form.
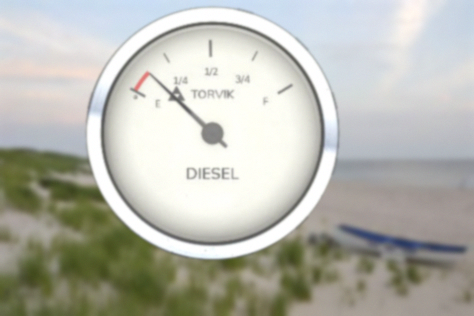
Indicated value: 0.125
